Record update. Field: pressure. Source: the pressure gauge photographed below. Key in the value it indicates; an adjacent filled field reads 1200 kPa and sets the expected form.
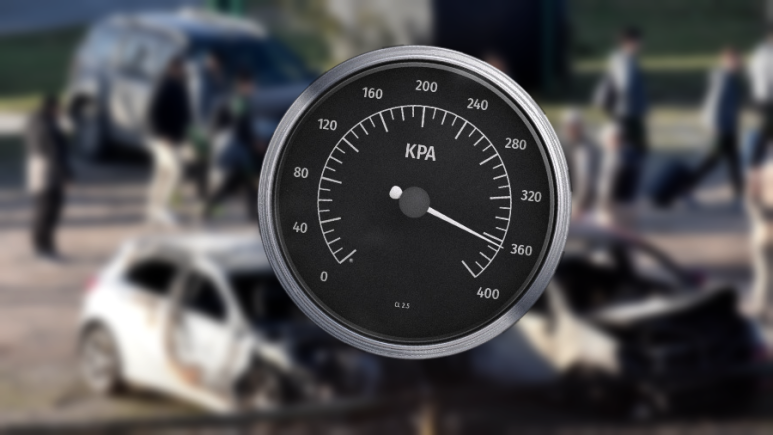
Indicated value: 365 kPa
